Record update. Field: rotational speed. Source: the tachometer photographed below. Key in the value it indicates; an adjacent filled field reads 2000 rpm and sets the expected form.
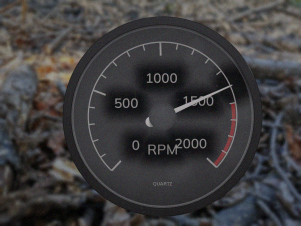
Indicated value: 1500 rpm
